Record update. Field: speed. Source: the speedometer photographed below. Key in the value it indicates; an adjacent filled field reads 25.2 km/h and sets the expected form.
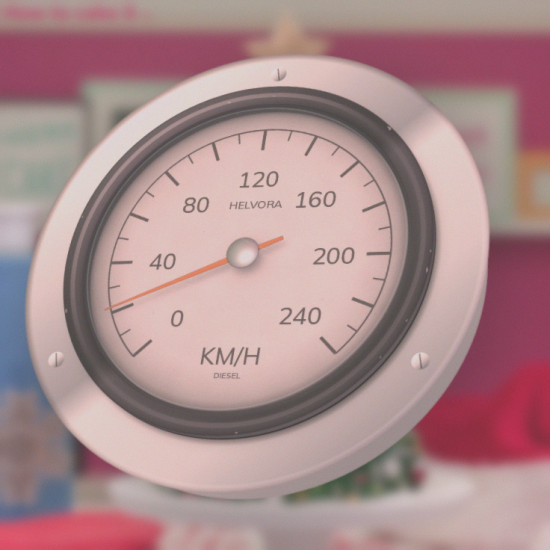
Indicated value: 20 km/h
